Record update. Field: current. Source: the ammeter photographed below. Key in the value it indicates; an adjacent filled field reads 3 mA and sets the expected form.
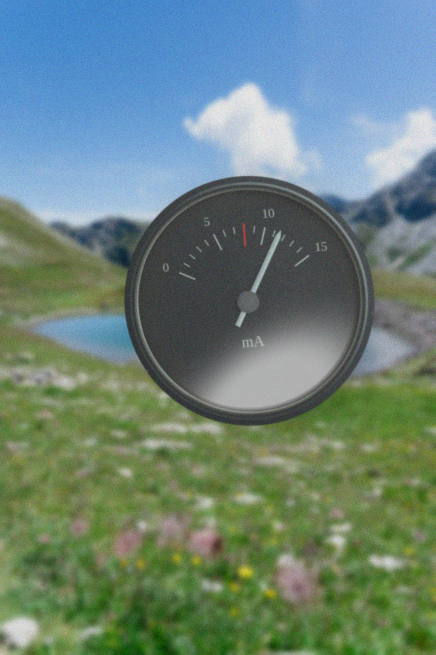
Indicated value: 11.5 mA
